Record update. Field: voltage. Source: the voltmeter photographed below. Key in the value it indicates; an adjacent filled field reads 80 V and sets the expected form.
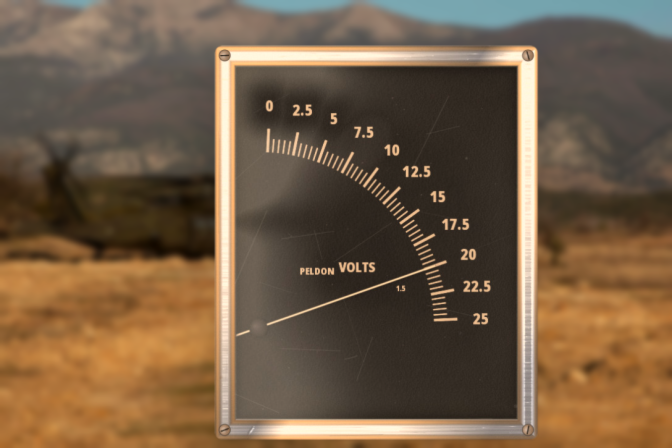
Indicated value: 20 V
